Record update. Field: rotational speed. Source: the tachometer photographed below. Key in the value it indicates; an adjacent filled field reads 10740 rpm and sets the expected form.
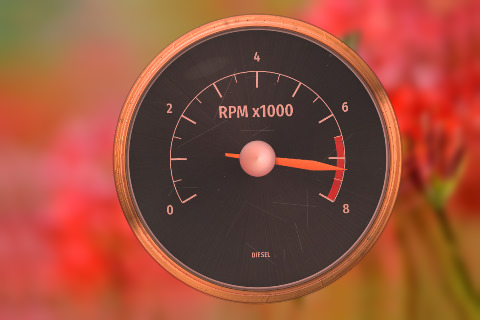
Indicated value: 7250 rpm
